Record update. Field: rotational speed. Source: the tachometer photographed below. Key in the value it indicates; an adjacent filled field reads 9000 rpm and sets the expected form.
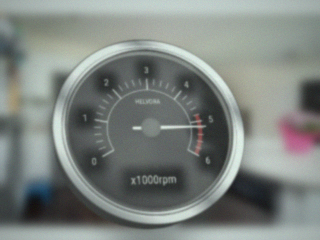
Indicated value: 5200 rpm
